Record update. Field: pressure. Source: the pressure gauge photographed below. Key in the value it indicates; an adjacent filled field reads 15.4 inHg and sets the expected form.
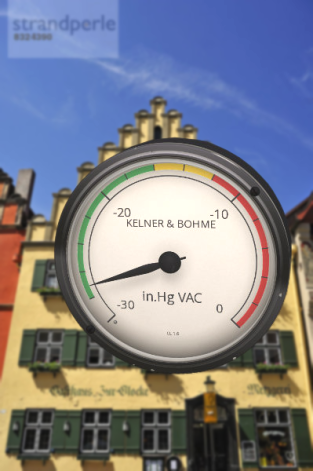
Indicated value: -27 inHg
